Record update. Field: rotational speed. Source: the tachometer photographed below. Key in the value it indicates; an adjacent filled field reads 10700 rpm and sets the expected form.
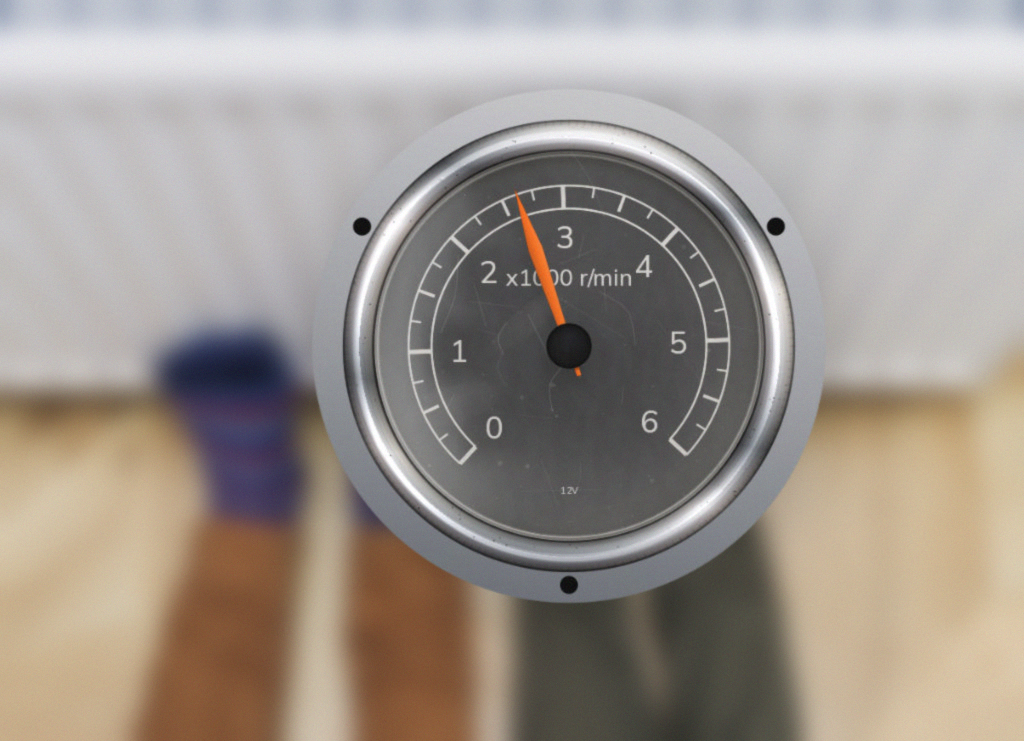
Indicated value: 2625 rpm
